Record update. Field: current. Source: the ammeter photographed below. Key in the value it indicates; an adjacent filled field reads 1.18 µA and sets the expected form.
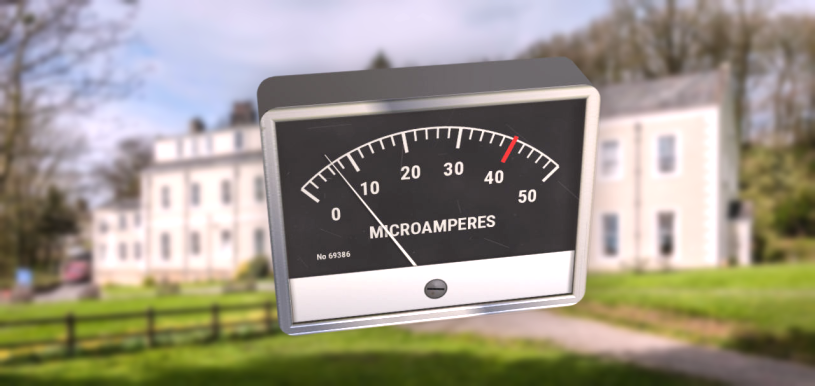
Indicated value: 7 µA
